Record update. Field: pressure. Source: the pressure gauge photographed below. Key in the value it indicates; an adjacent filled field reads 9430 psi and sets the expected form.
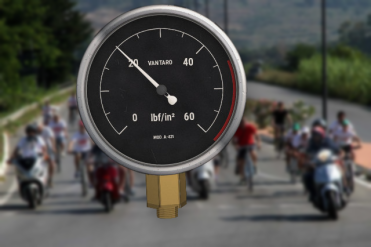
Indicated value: 20 psi
